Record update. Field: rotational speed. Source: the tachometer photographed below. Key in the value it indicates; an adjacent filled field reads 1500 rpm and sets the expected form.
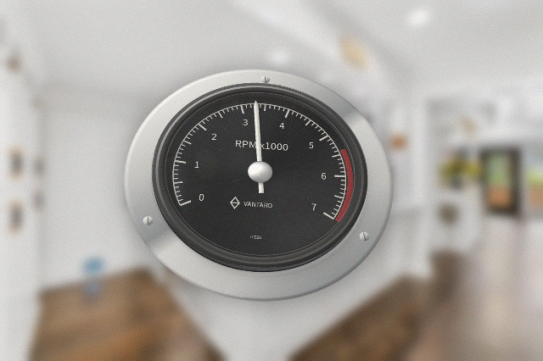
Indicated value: 3300 rpm
